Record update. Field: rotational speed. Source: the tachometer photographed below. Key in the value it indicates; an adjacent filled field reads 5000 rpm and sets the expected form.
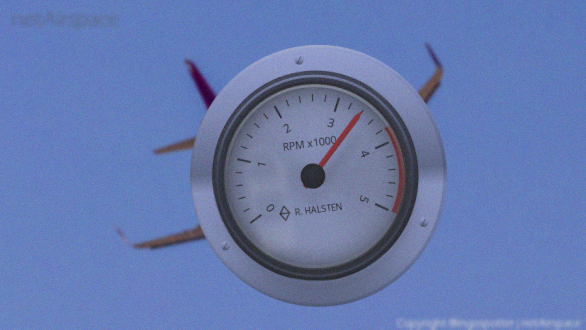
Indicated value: 3400 rpm
